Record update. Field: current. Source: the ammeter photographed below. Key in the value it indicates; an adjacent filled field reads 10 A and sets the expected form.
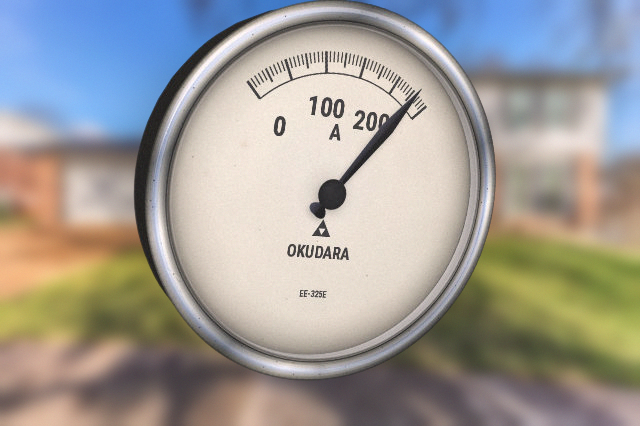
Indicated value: 225 A
